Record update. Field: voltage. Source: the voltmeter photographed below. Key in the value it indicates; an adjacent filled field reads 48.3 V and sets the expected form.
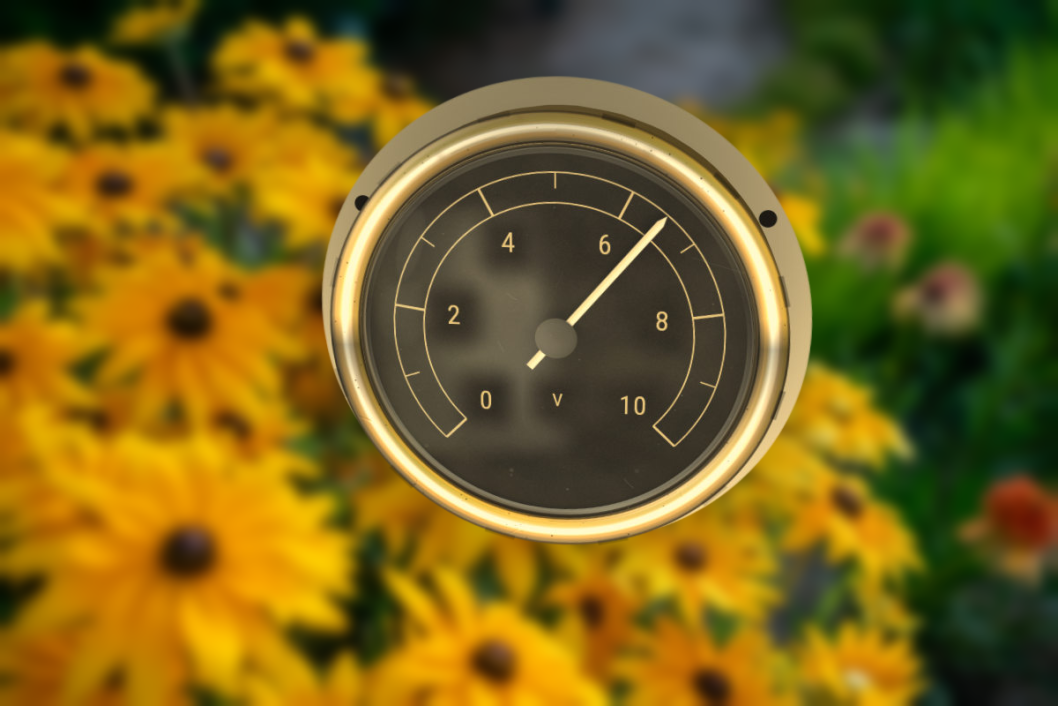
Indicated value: 6.5 V
